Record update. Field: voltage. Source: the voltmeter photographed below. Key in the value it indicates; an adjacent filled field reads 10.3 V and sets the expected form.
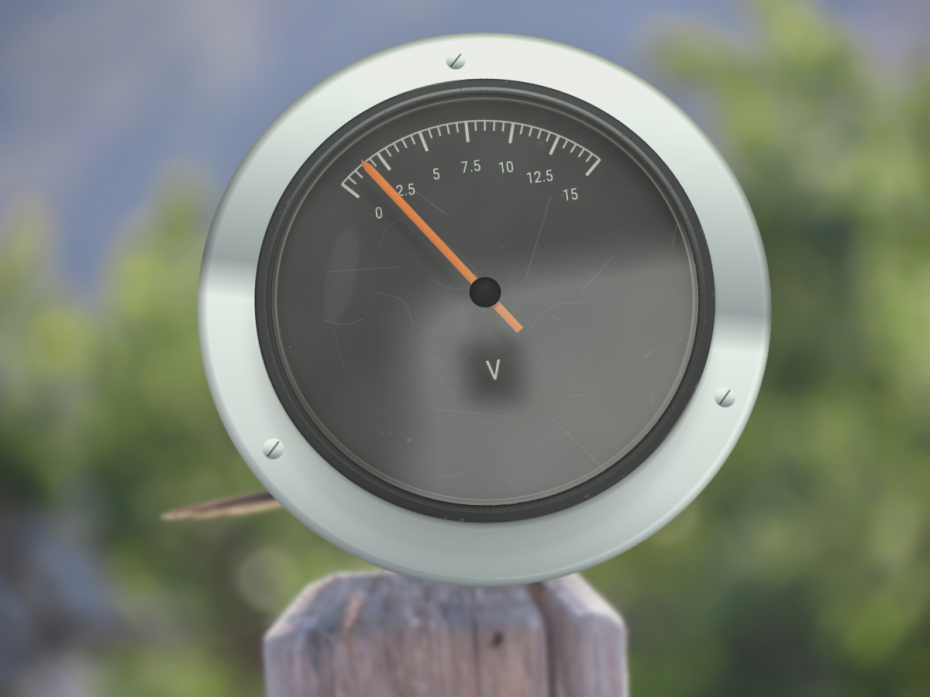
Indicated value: 1.5 V
